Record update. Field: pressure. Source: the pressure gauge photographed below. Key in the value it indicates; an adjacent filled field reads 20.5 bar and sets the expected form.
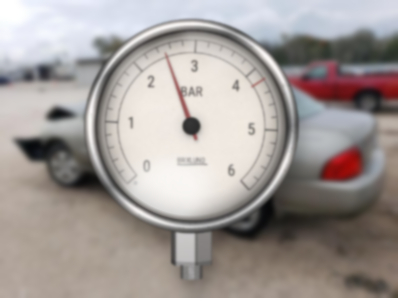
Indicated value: 2.5 bar
